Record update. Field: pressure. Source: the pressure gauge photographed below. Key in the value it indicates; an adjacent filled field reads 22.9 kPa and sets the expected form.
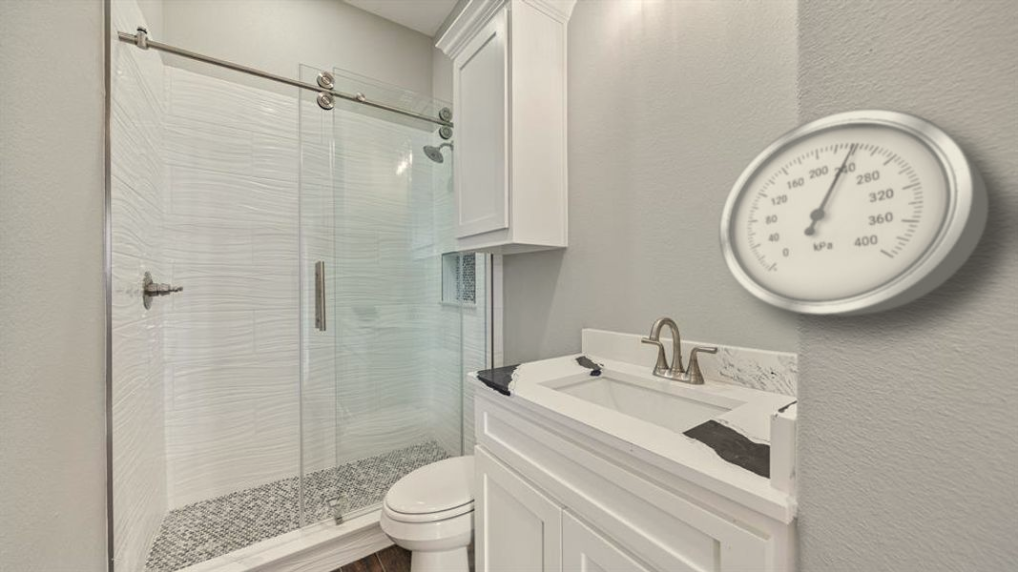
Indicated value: 240 kPa
